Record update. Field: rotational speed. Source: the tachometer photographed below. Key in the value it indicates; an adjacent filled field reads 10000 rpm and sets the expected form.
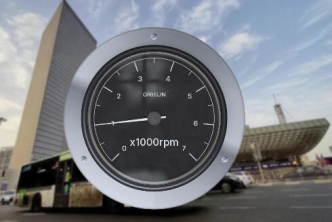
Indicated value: 1000 rpm
